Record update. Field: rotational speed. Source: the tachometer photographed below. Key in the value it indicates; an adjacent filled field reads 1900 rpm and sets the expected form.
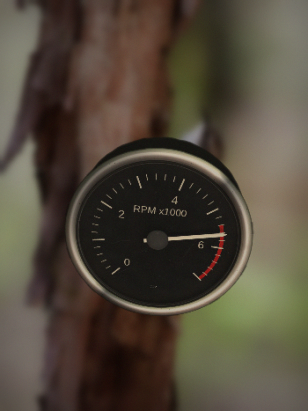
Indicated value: 5600 rpm
